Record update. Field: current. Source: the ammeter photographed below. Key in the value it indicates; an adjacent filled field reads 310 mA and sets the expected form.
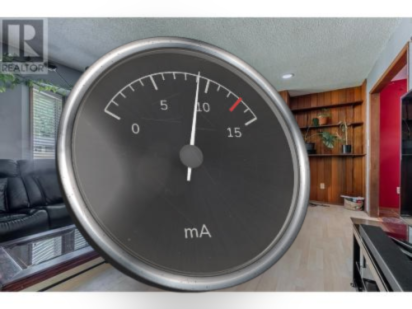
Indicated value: 9 mA
